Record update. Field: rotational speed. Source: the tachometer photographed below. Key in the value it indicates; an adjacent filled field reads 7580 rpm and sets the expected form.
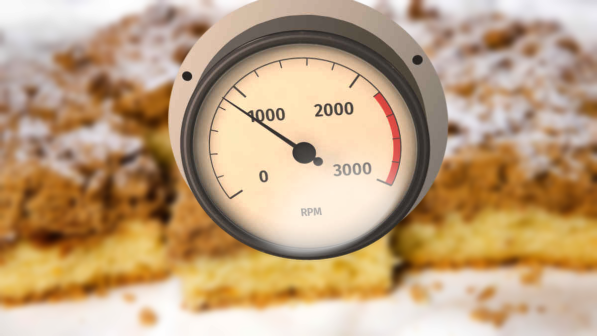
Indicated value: 900 rpm
